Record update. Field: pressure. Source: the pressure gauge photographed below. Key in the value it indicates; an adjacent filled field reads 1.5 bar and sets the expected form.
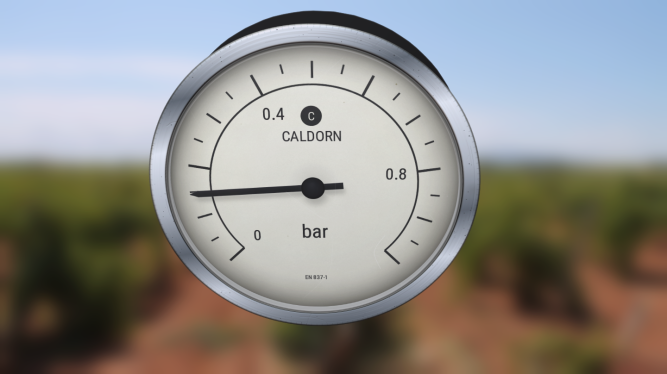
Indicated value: 0.15 bar
